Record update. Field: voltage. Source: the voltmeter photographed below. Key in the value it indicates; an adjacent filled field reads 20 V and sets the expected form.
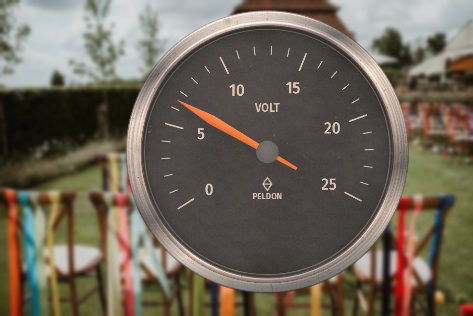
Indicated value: 6.5 V
